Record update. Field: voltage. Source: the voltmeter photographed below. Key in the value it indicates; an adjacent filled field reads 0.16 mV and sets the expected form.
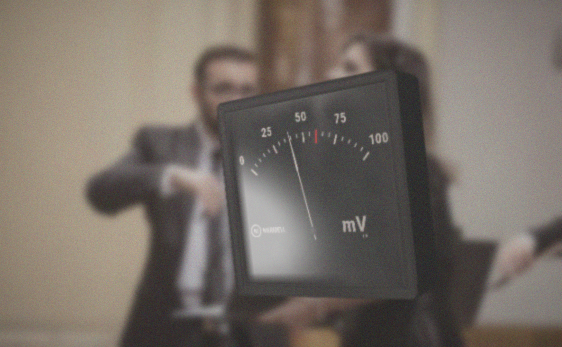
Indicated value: 40 mV
